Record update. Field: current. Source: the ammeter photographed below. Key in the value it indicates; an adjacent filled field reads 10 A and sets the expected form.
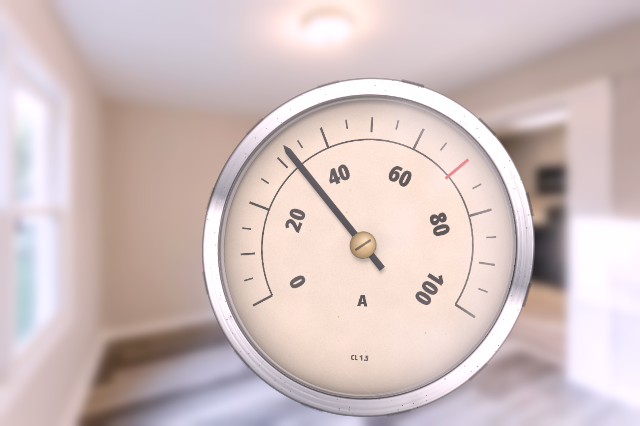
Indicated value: 32.5 A
